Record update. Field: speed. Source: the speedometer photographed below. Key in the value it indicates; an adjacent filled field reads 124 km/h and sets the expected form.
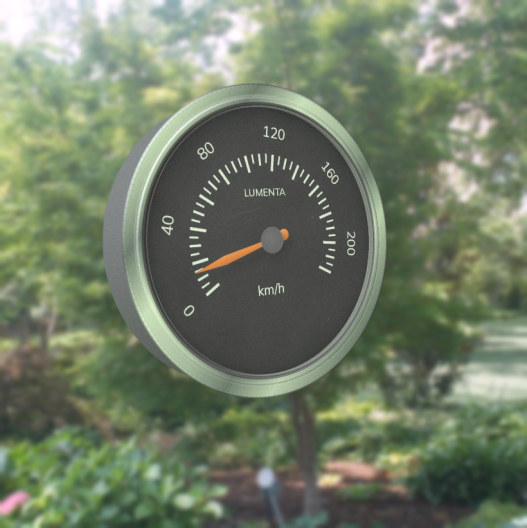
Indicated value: 15 km/h
